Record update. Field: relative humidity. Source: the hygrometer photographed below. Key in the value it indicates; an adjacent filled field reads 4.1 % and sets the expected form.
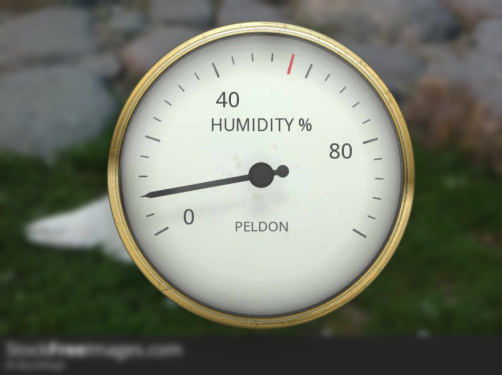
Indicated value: 8 %
